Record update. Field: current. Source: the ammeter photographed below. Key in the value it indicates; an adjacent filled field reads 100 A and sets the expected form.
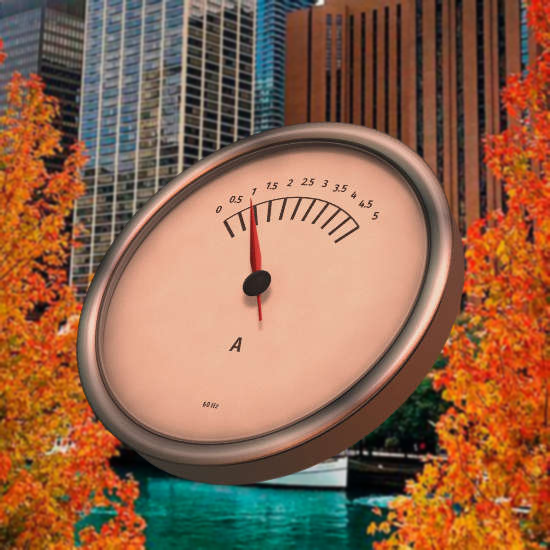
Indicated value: 1 A
